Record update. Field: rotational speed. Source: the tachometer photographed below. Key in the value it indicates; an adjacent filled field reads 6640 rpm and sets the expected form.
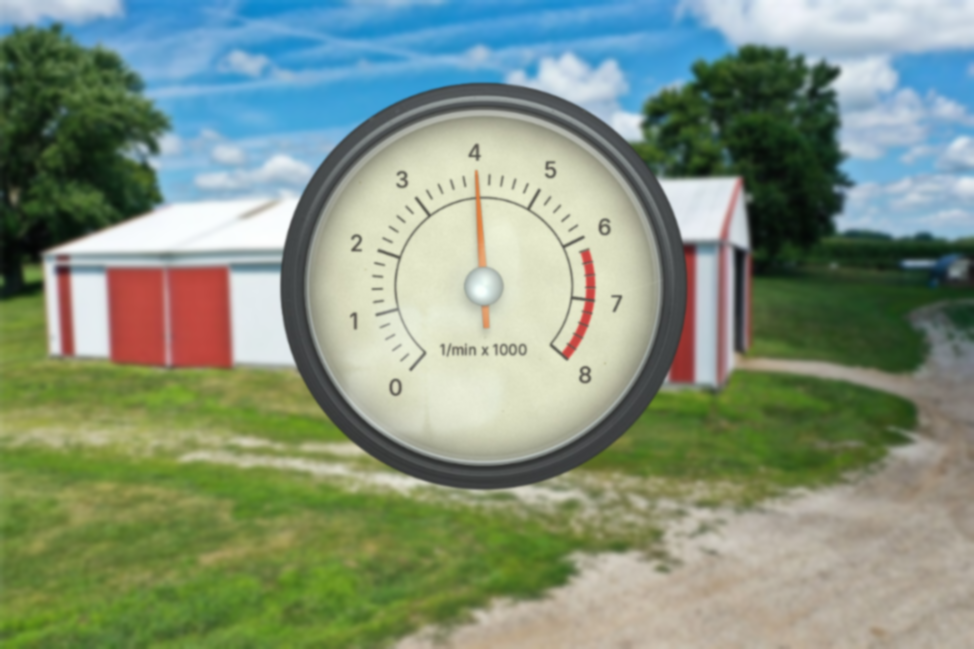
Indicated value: 4000 rpm
